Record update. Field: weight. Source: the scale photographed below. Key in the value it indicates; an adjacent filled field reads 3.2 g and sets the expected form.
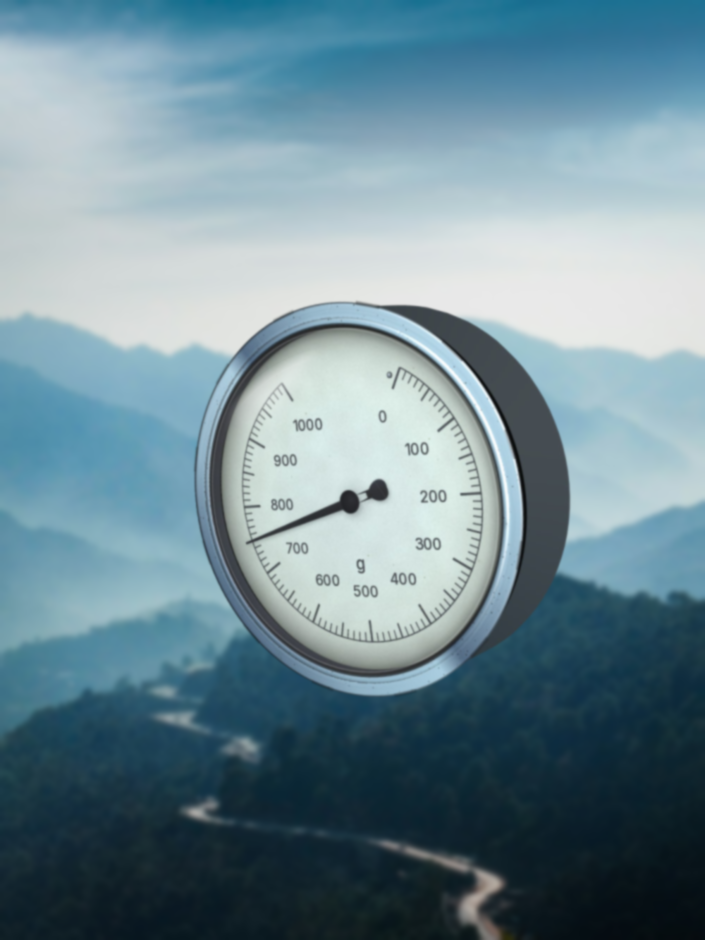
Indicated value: 750 g
